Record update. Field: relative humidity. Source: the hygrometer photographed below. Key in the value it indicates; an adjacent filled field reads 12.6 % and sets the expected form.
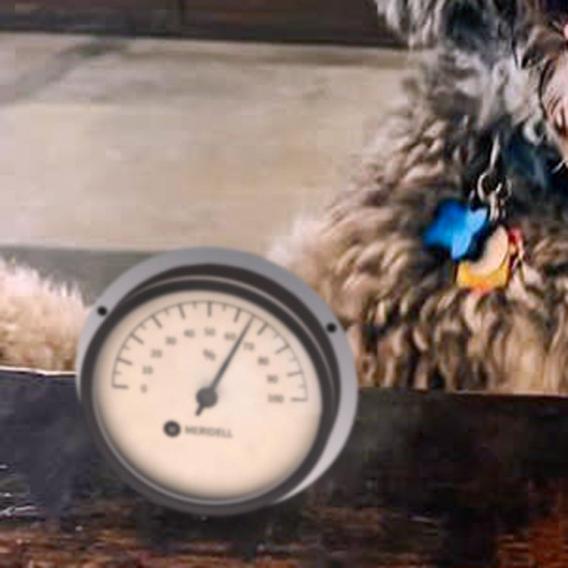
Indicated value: 65 %
